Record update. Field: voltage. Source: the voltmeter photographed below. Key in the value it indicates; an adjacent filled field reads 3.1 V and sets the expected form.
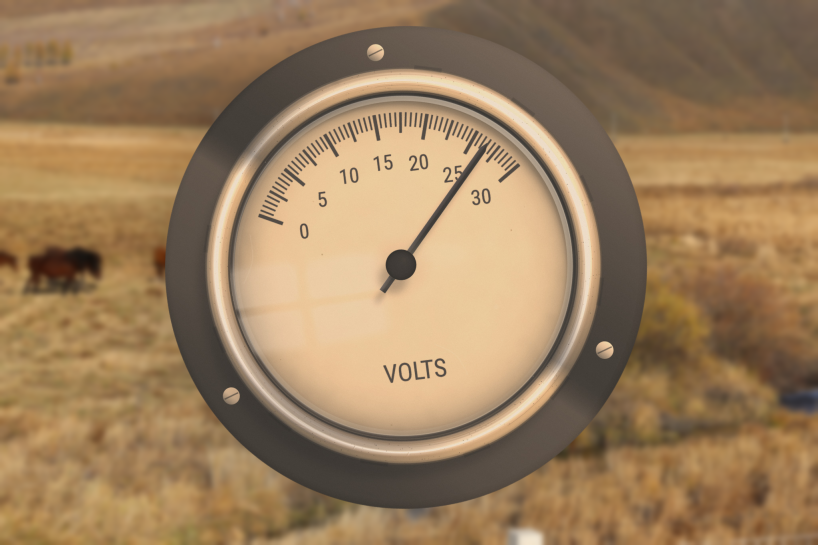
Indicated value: 26.5 V
